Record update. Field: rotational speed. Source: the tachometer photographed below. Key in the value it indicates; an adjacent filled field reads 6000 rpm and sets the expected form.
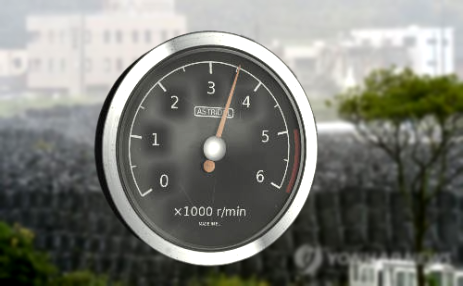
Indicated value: 3500 rpm
